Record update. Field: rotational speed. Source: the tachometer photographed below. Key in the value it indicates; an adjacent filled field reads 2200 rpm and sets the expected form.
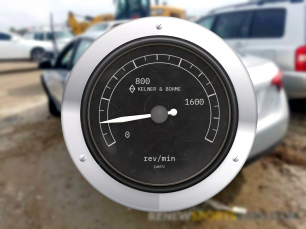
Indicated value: 200 rpm
